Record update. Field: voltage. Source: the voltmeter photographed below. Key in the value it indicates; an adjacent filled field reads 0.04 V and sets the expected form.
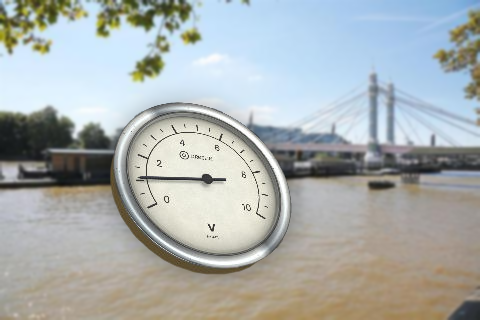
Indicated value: 1 V
